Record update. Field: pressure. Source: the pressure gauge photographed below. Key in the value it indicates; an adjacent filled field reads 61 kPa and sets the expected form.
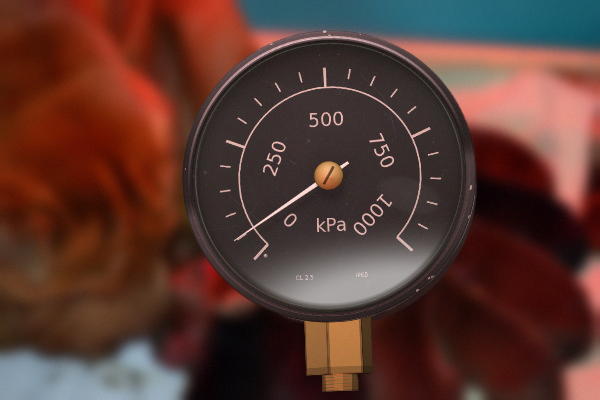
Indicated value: 50 kPa
